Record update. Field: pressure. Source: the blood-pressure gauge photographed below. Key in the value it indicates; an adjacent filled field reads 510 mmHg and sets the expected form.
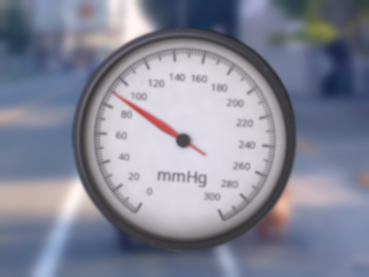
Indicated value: 90 mmHg
